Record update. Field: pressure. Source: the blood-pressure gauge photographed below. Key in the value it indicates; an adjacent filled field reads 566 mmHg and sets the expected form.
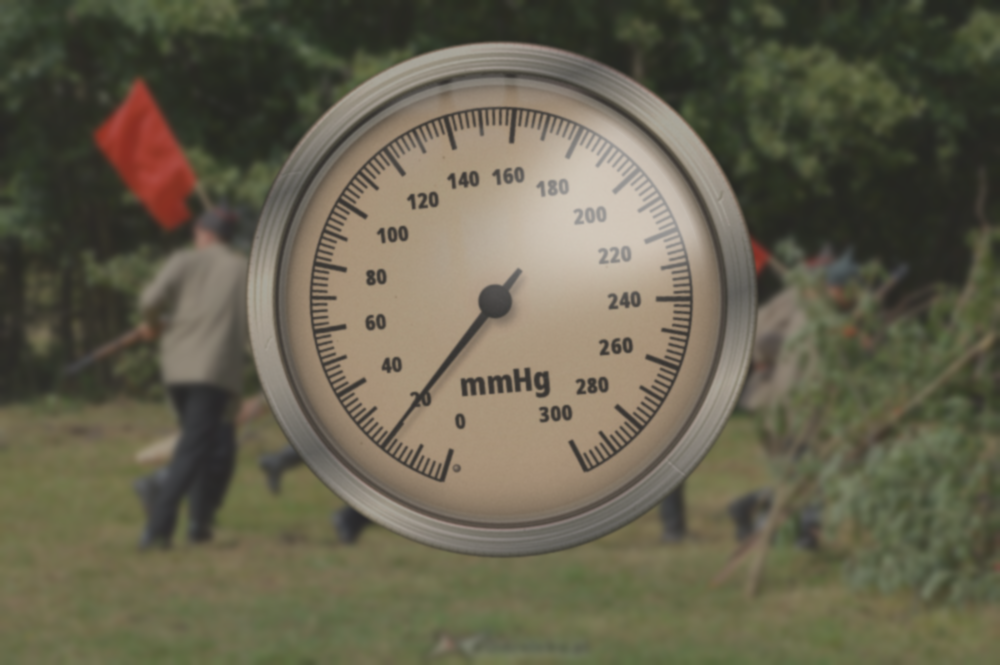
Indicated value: 20 mmHg
